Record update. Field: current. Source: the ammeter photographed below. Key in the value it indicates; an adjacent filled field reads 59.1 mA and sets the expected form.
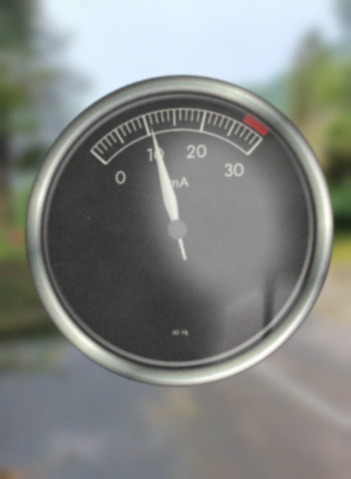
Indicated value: 11 mA
